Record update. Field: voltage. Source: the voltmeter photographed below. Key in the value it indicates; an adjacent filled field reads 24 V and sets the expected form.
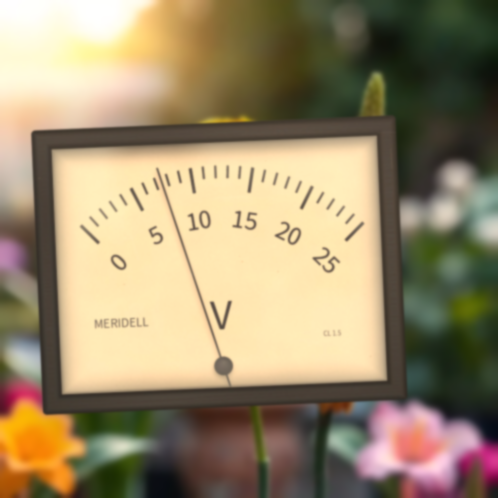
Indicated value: 7.5 V
